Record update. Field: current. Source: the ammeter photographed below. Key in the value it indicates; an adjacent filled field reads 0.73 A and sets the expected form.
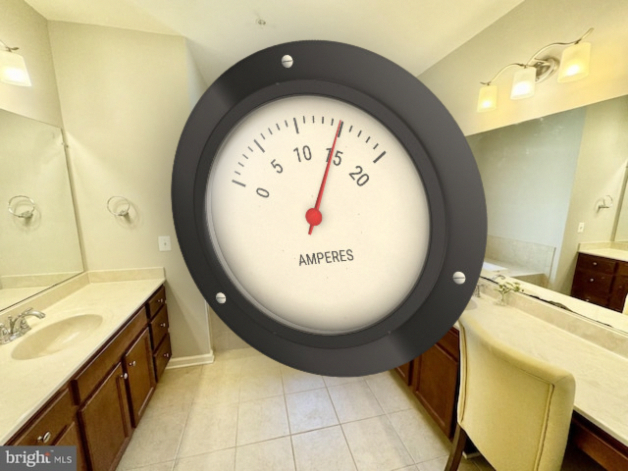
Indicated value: 15 A
